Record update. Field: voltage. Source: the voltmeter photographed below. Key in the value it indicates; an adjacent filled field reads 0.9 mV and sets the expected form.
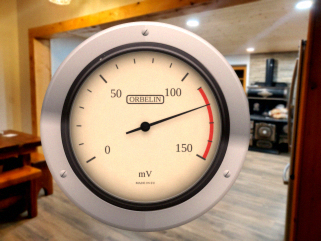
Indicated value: 120 mV
